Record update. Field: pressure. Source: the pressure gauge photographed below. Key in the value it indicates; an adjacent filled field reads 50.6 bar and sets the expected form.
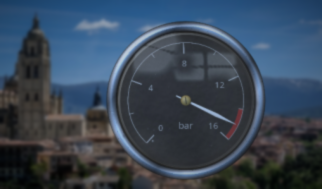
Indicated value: 15 bar
